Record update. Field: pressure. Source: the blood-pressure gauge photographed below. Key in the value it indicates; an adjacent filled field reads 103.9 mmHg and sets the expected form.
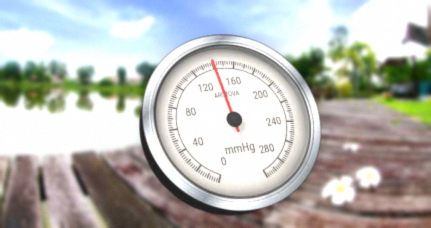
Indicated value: 140 mmHg
